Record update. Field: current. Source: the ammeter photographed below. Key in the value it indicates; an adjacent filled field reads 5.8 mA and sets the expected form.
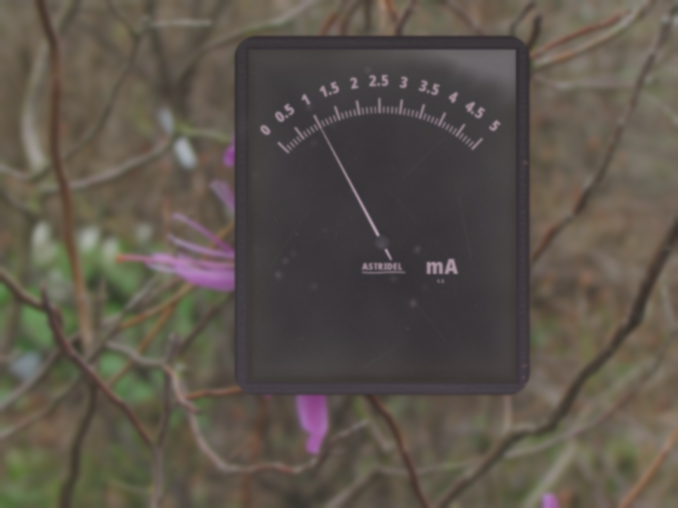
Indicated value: 1 mA
